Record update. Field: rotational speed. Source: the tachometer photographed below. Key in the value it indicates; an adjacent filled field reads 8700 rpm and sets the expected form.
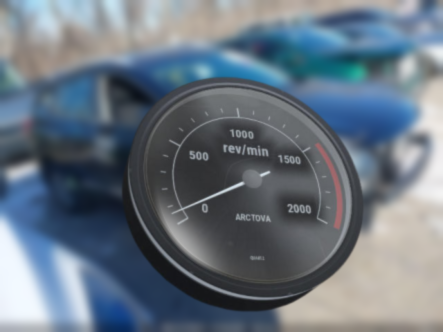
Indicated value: 50 rpm
